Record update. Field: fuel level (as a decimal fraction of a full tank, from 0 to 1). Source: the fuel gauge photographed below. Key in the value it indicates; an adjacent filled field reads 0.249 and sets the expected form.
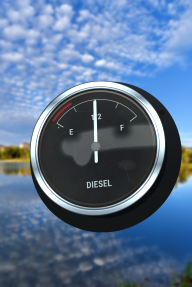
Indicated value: 0.5
